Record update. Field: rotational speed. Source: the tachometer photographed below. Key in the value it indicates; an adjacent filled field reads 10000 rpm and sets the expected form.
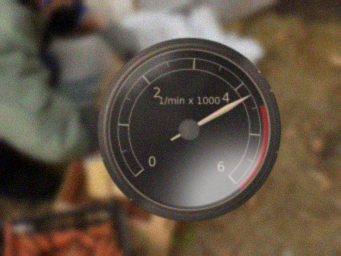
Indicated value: 4250 rpm
